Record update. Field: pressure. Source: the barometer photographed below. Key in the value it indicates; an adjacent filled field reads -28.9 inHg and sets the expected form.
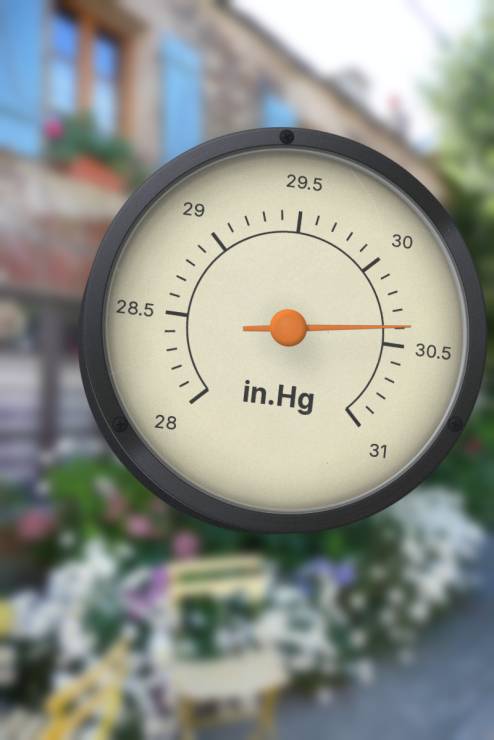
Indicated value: 30.4 inHg
